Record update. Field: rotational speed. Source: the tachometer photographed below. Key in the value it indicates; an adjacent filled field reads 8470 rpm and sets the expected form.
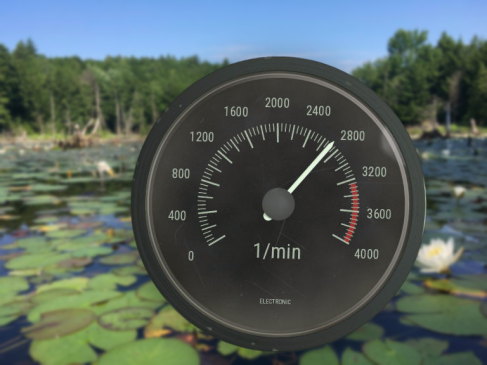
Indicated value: 2700 rpm
